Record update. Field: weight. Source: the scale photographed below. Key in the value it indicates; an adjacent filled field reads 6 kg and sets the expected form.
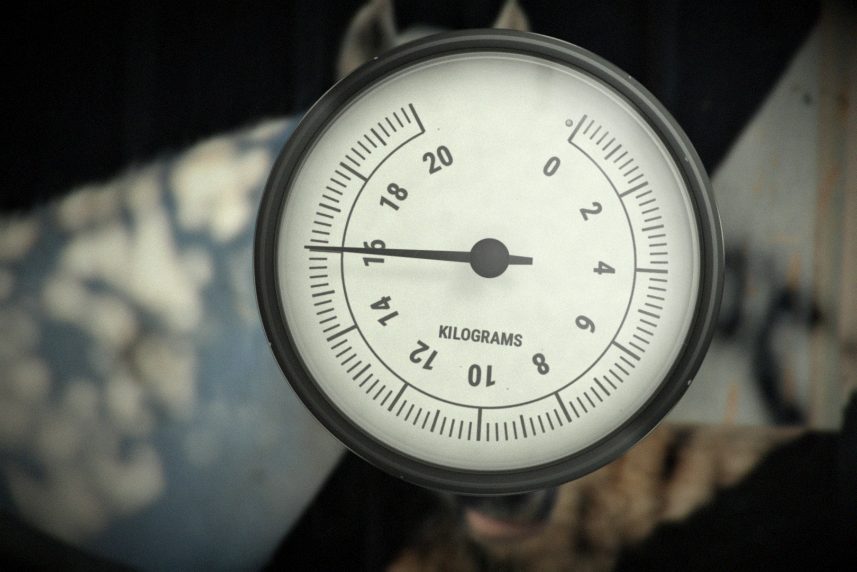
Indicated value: 16 kg
